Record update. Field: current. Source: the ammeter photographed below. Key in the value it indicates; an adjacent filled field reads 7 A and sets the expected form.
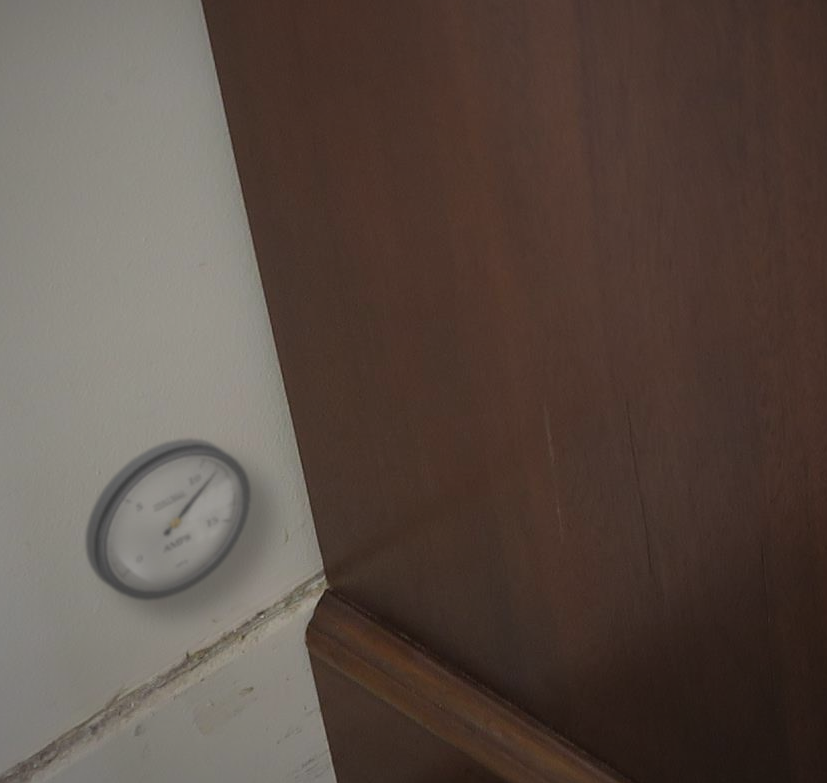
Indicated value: 11 A
